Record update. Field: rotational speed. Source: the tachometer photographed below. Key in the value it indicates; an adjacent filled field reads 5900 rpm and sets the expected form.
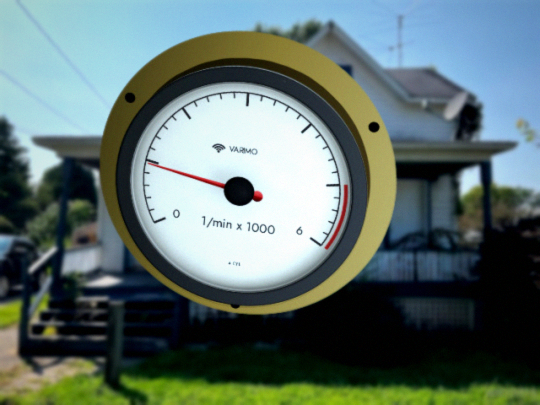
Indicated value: 1000 rpm
